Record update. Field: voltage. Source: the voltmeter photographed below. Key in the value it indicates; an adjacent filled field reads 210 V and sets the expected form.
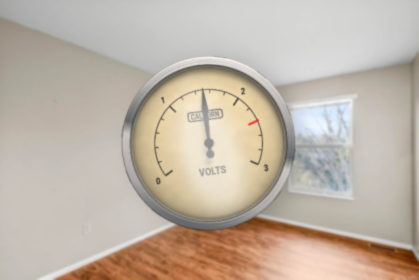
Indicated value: 1.5 V
